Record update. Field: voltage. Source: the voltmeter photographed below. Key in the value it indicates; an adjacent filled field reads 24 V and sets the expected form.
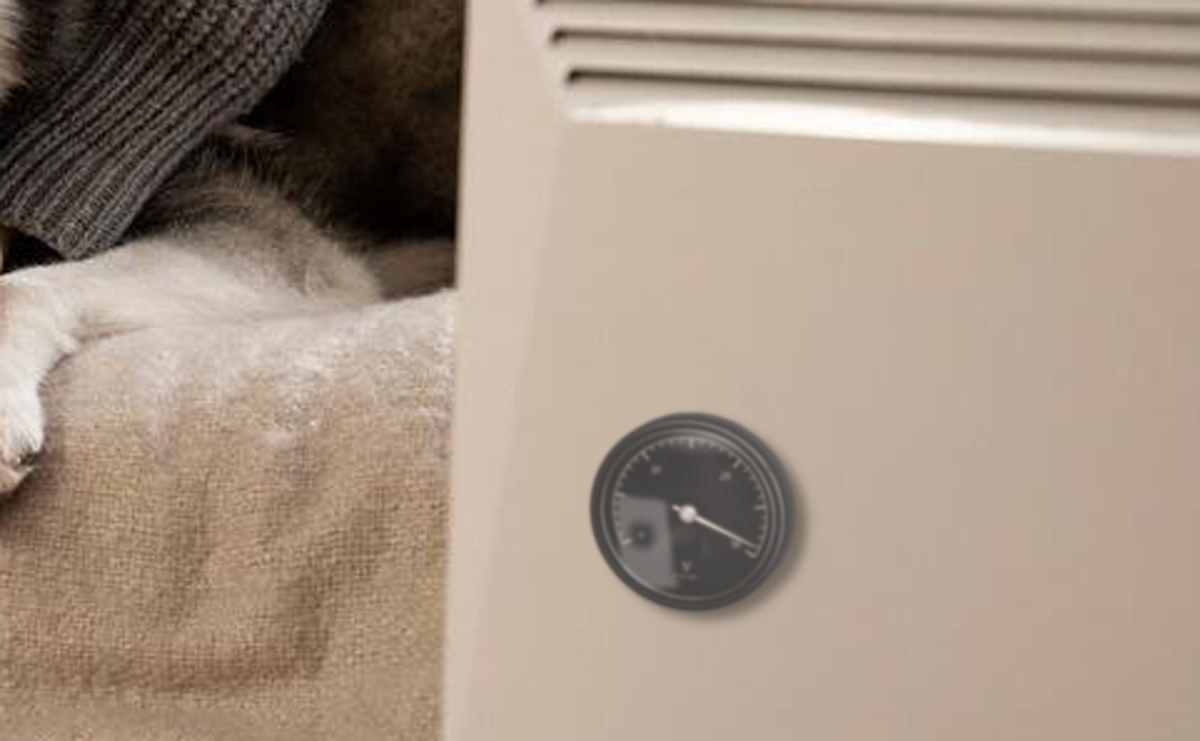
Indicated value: 29 V
